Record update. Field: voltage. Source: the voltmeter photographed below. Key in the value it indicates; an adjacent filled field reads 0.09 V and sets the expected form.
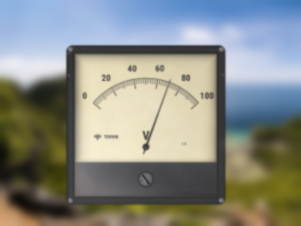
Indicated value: 70 V
